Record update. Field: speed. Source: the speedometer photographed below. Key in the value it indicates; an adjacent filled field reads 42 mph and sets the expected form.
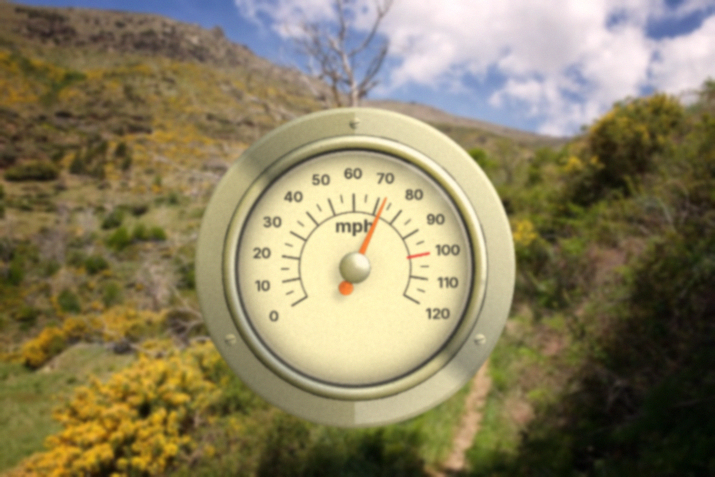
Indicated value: 72.5 mph
